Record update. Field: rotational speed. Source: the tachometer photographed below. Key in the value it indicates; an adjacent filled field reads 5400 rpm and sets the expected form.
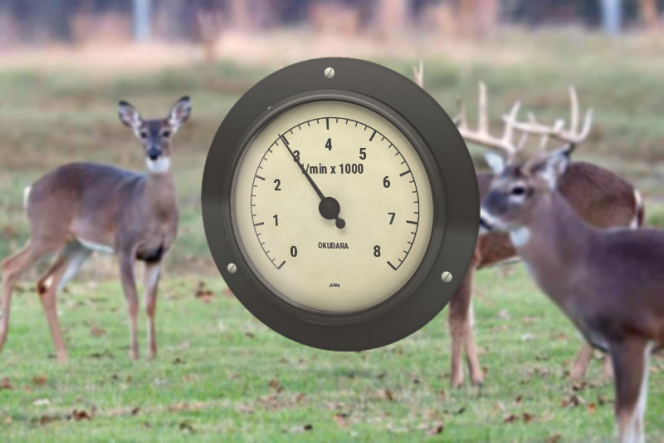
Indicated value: 3000 rpm
